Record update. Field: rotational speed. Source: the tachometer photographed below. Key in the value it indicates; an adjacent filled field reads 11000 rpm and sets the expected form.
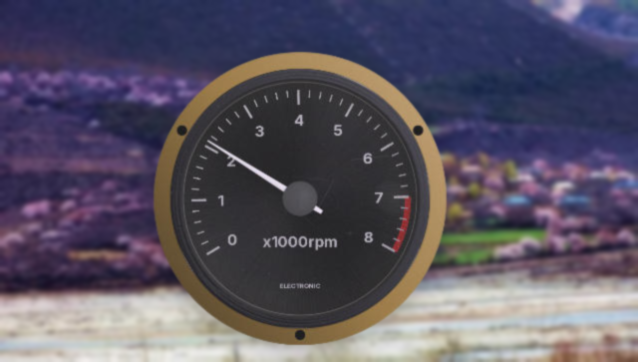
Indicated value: 2100 rpm
